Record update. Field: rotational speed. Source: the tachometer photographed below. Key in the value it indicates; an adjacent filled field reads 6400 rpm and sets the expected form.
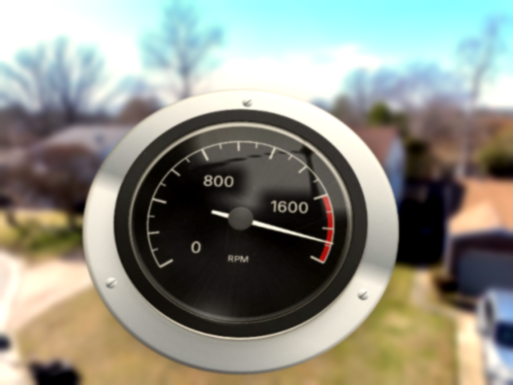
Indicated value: 1900 rpm
